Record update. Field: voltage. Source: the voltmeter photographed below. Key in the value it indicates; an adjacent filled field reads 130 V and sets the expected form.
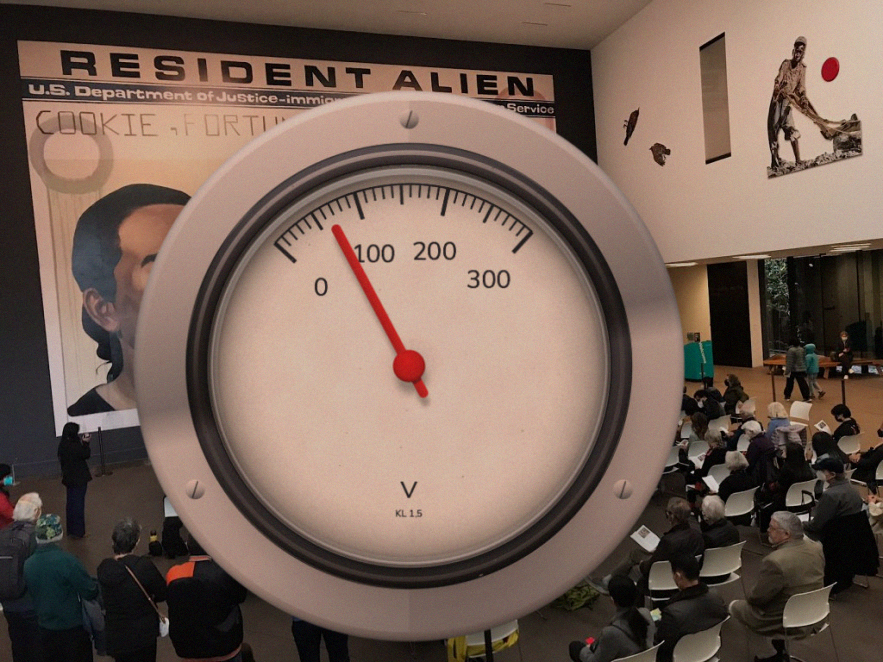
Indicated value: 65 V
